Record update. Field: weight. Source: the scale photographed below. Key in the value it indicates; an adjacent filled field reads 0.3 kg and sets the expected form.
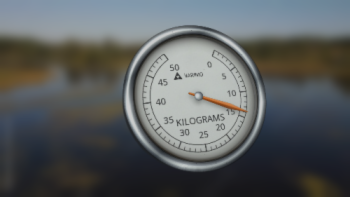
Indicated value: 14 kg
